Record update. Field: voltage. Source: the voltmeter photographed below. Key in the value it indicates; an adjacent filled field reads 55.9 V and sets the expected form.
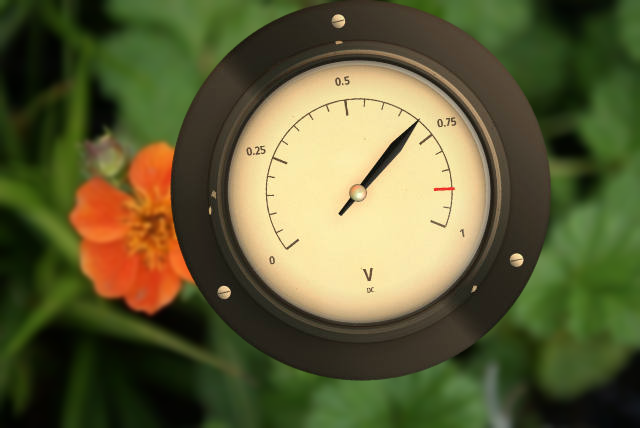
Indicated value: 0.7 V
